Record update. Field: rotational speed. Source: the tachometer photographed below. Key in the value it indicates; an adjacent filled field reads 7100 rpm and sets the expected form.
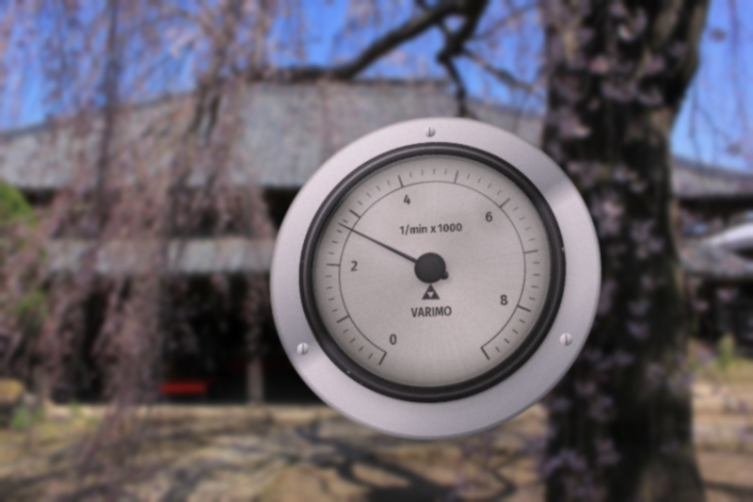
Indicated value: 2700 rpm
